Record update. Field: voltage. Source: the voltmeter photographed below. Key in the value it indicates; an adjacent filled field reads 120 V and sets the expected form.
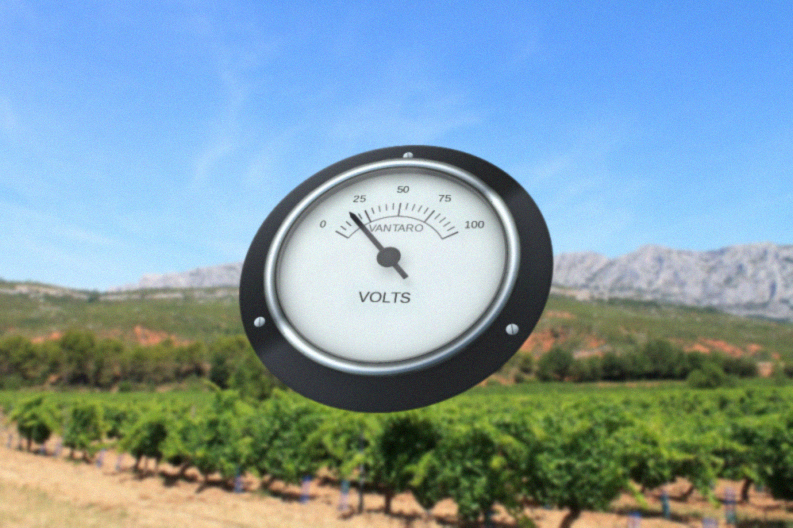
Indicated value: 15 V
